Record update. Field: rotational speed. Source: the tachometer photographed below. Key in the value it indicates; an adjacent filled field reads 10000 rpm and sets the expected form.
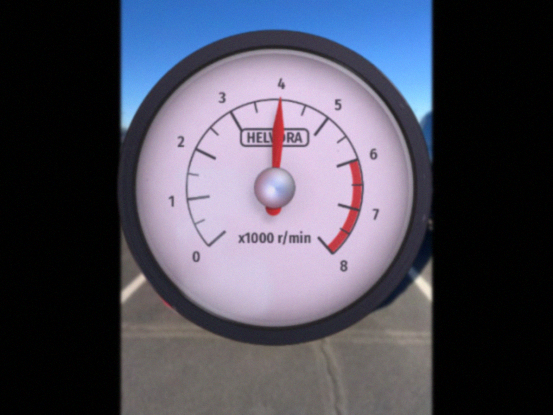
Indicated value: 4000 rpm
